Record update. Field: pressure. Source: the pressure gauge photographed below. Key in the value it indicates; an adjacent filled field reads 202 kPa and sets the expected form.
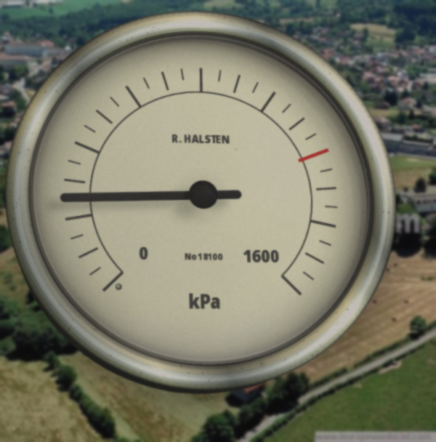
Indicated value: 250 kPa
